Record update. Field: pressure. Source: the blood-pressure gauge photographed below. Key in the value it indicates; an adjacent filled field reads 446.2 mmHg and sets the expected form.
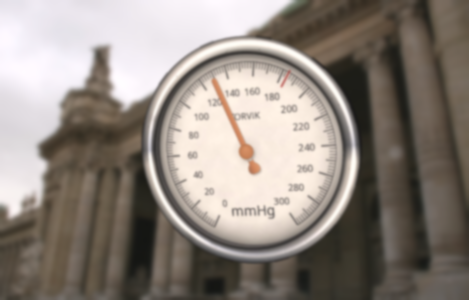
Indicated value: 130 mmHg
